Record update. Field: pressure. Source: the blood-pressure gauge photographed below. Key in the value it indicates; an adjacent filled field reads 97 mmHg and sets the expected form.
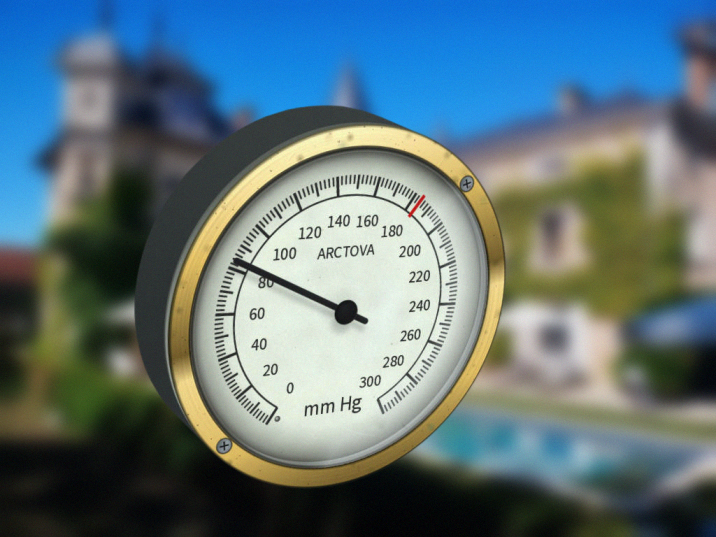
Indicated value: 84 mmHg
